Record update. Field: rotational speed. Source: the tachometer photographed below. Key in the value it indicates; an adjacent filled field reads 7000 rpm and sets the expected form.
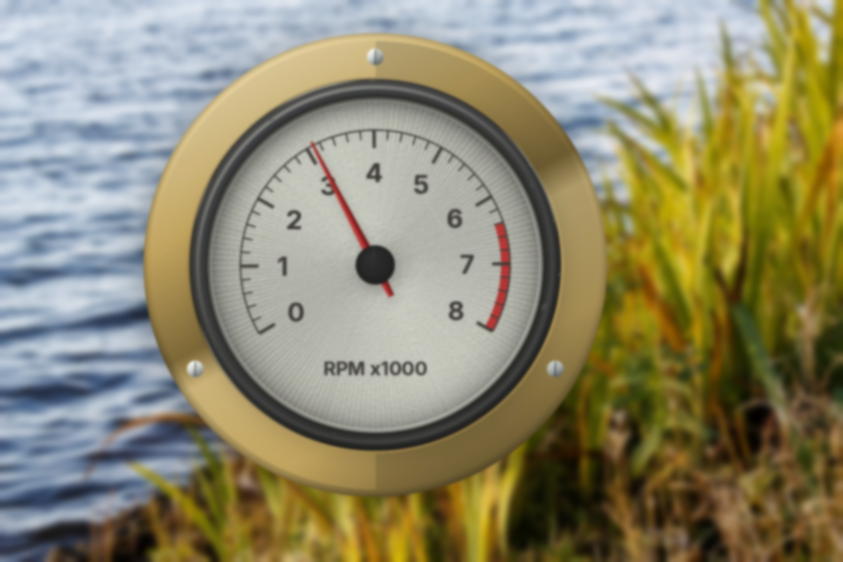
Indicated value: 3100 rpm
